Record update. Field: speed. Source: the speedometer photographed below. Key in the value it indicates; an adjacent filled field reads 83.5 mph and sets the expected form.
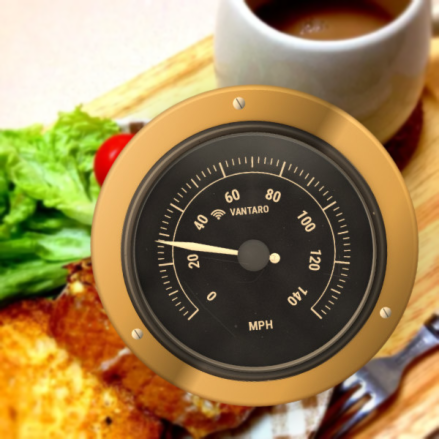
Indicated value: 28 mph
